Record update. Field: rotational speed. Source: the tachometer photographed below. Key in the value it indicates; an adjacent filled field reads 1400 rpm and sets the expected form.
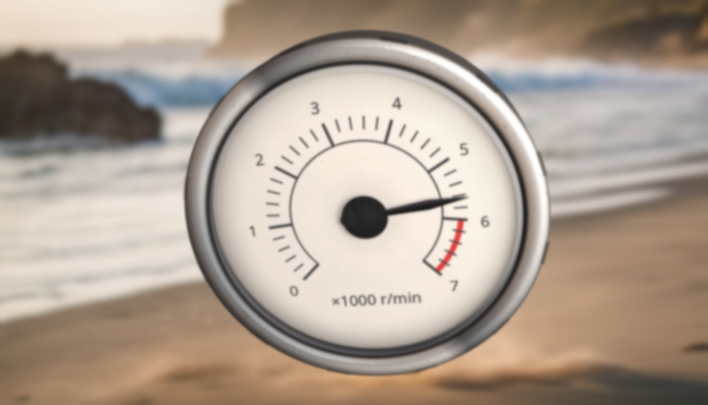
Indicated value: 5600 rpm
